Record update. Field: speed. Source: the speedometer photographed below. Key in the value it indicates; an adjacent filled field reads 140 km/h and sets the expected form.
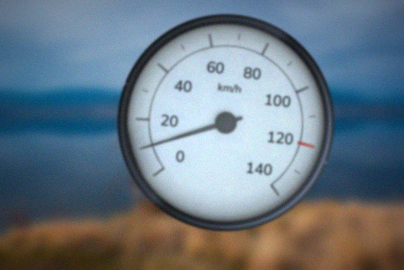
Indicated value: 10 km/h
